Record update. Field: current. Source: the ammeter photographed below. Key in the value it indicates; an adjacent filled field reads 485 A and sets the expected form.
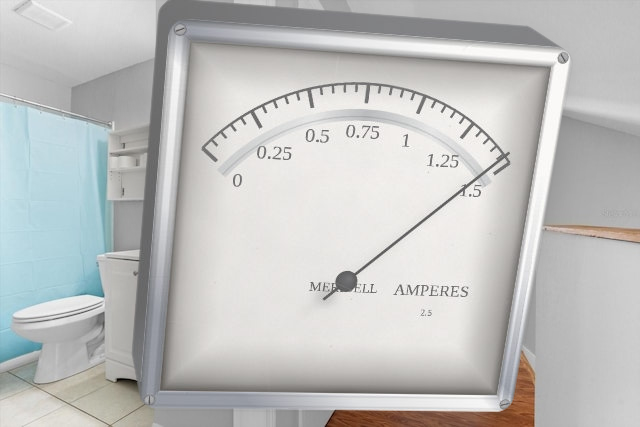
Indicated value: 1.45 A
